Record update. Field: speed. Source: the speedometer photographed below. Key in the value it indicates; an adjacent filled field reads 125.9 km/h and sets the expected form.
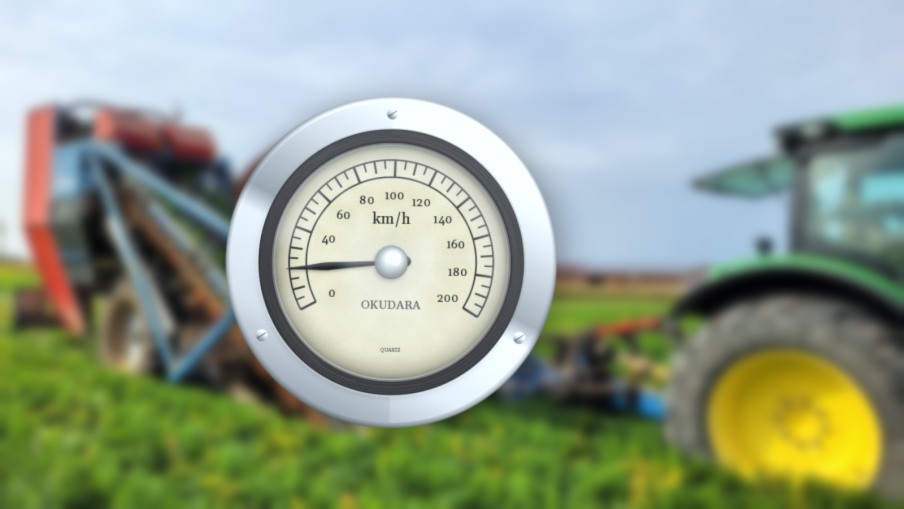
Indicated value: 20 km/h
